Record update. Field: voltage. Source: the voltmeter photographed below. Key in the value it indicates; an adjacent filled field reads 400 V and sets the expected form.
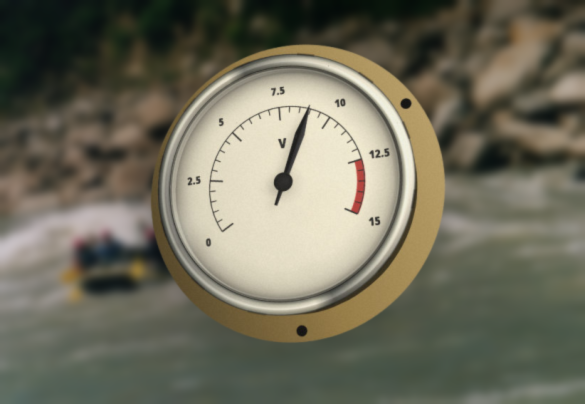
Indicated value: 9 V
